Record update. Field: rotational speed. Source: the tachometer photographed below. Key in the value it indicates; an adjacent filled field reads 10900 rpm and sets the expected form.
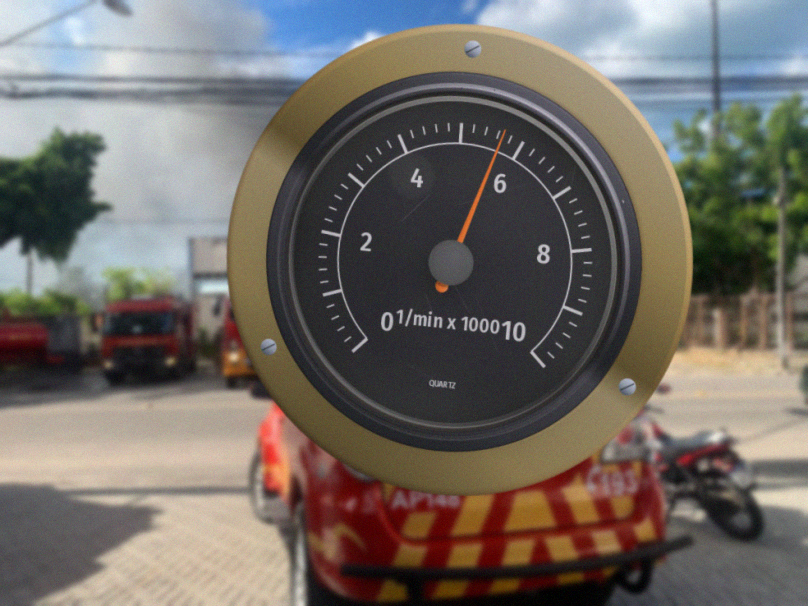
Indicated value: 5700 rpm
